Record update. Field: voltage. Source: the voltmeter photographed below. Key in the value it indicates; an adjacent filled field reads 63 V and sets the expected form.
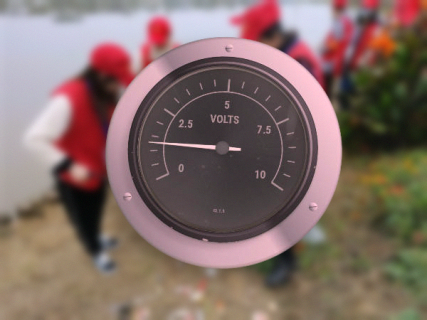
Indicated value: 1.25 V
